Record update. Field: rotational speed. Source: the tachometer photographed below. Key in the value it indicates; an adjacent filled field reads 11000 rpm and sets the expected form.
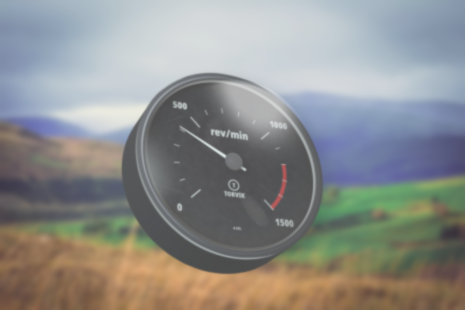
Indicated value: 400 rpm
